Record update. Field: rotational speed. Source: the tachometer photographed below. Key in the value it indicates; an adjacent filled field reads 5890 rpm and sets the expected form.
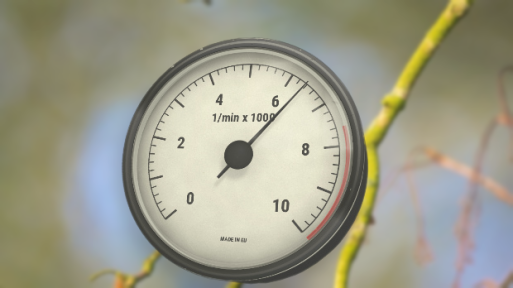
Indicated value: 6400 rpm
